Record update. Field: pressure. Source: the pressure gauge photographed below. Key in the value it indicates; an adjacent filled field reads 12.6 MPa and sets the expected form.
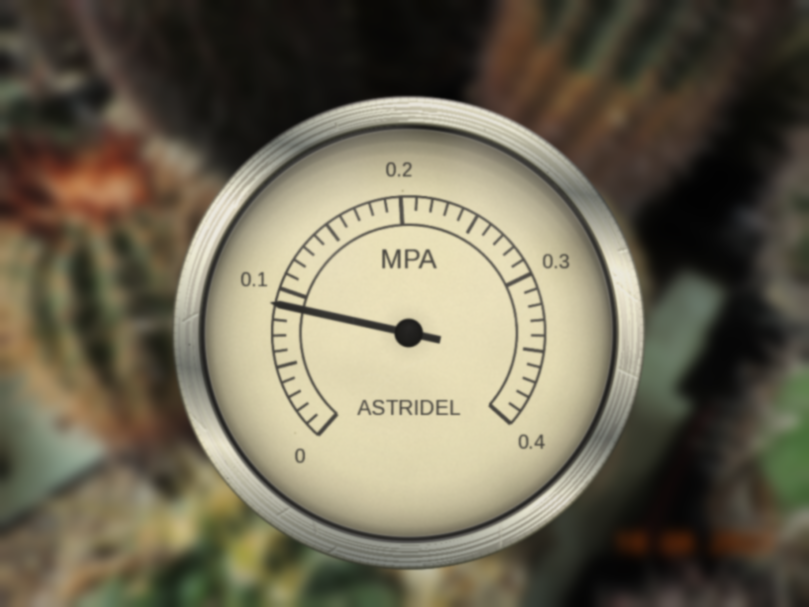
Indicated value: 0.09 MPa
